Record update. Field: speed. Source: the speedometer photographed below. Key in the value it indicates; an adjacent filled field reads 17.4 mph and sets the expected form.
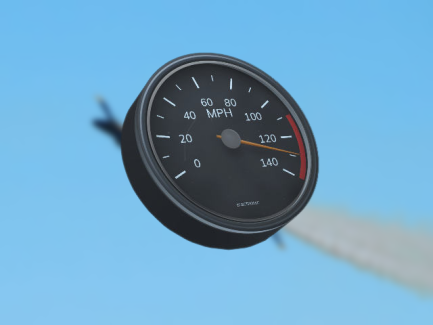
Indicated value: 130 mph
